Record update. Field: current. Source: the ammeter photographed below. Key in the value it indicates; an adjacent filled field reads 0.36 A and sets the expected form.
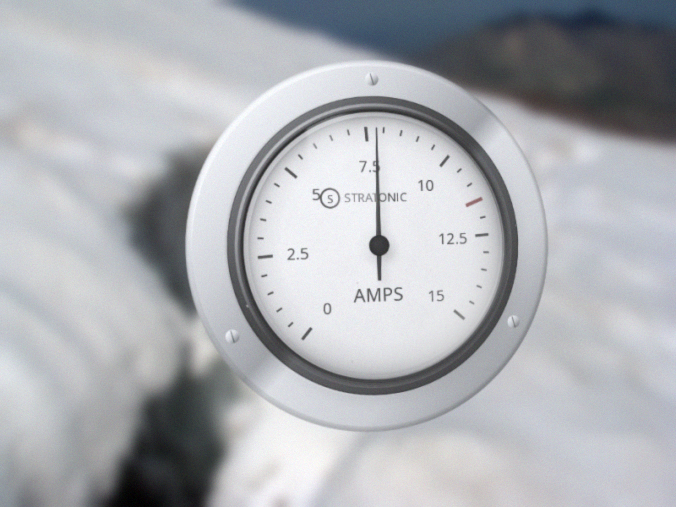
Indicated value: 7.75 A
